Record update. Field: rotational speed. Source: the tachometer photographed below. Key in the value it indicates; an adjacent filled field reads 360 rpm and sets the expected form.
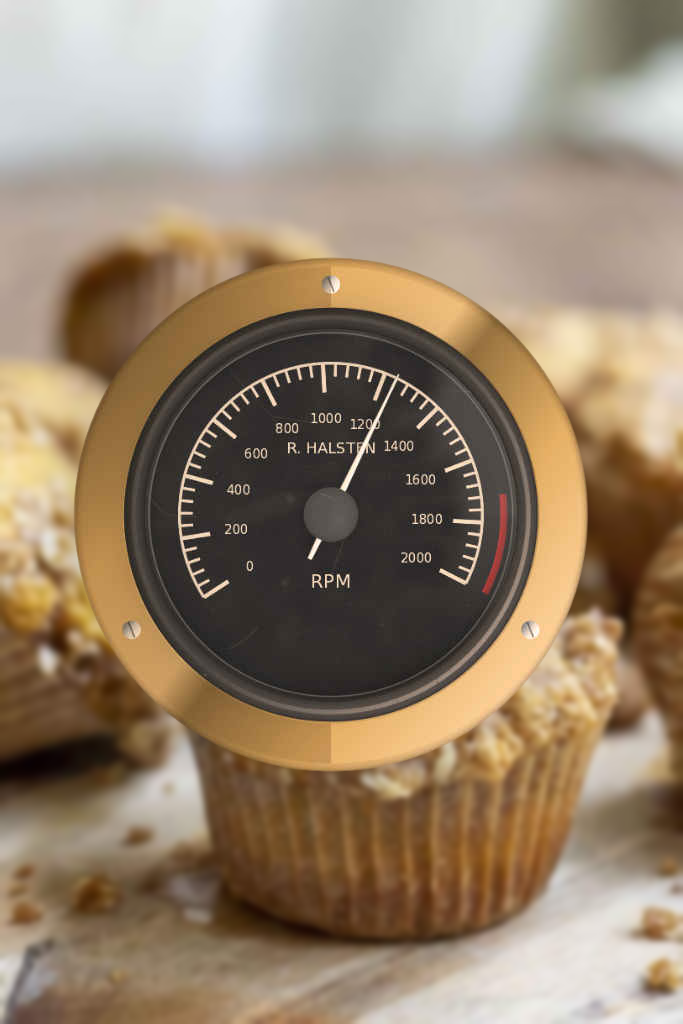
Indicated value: 1240 rpm
